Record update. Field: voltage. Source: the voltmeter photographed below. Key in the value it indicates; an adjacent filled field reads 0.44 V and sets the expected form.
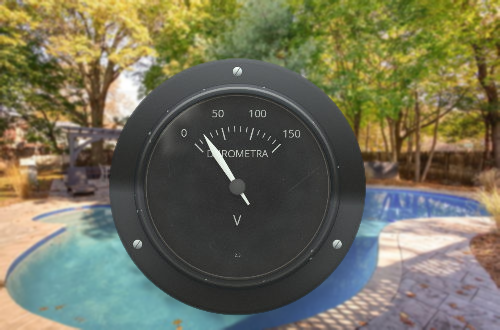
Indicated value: 20 V
